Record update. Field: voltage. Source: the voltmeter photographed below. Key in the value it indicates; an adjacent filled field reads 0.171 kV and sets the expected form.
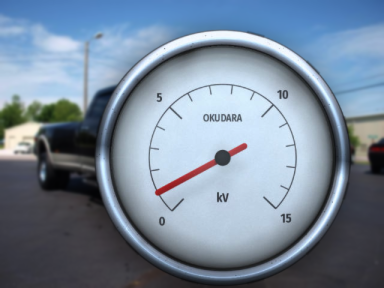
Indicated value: 1 kV
